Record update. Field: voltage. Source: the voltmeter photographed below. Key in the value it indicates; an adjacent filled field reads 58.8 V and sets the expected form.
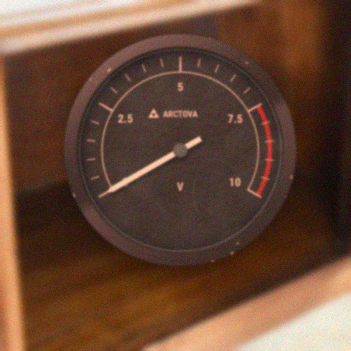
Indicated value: 0 V
